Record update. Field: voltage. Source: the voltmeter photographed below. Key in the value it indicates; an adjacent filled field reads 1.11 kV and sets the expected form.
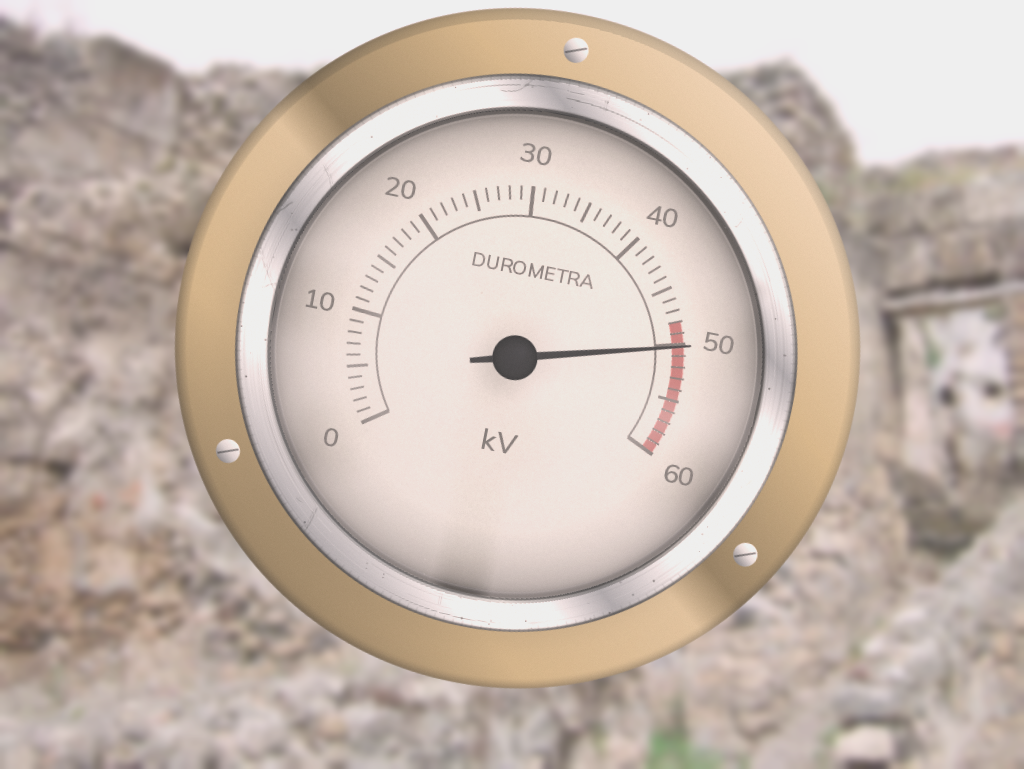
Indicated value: 50 kV
